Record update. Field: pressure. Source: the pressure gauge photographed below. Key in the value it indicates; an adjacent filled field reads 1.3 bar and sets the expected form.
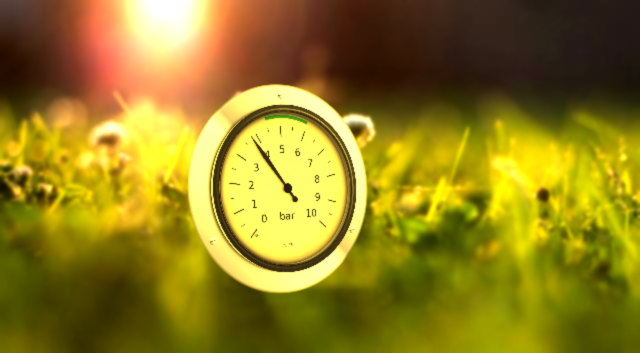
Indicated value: 3.75 bar
